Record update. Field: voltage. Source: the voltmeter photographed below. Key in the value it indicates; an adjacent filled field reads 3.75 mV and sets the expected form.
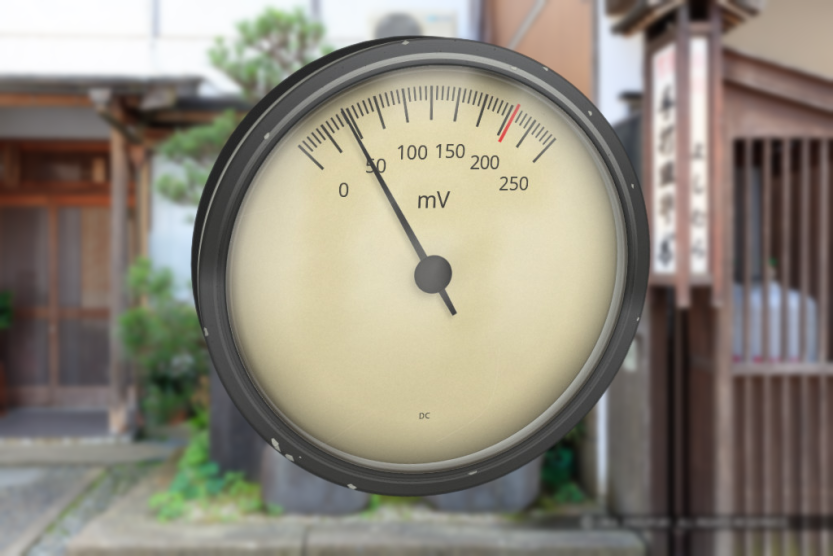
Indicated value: 45 mV
